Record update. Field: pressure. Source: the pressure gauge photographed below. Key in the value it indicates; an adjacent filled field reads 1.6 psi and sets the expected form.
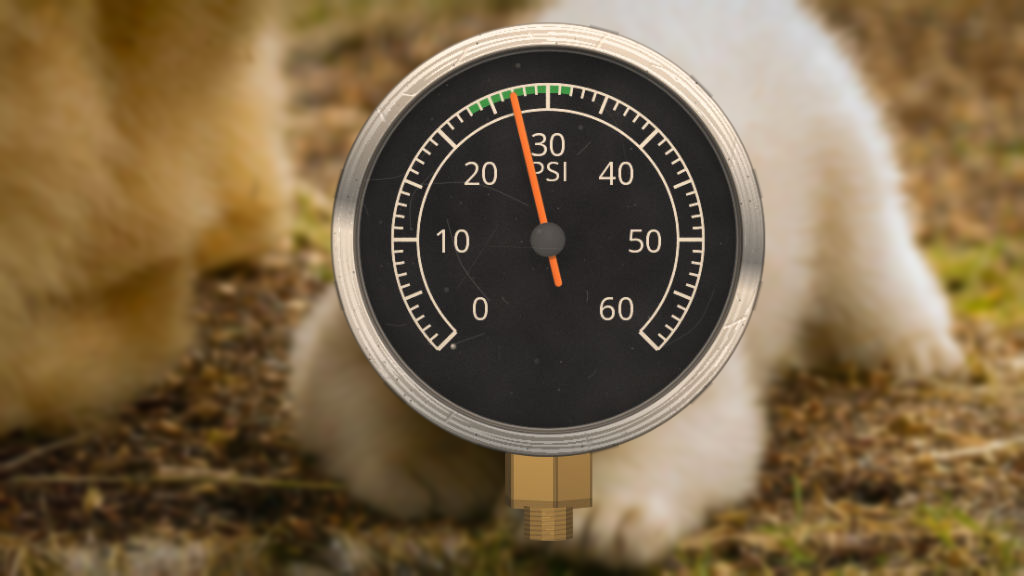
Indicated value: 27 psi
